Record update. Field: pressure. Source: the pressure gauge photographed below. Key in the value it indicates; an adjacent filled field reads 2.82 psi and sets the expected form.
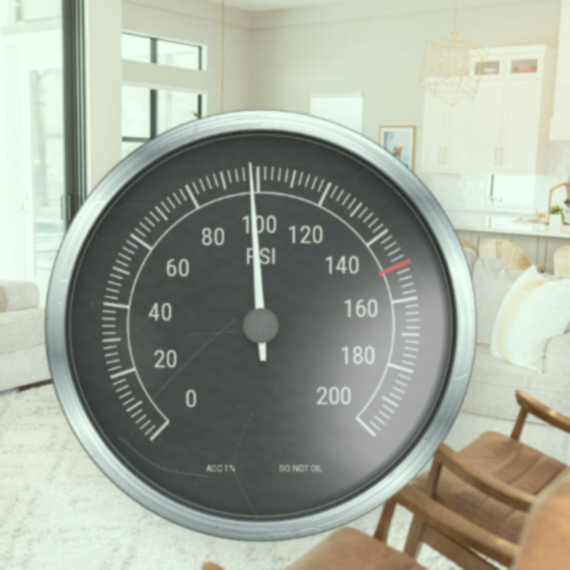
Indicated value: 98 psi
